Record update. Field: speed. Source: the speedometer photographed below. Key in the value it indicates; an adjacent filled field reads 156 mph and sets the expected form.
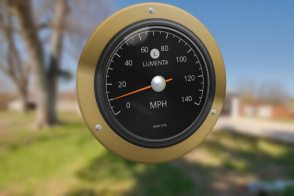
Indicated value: 10 mph
